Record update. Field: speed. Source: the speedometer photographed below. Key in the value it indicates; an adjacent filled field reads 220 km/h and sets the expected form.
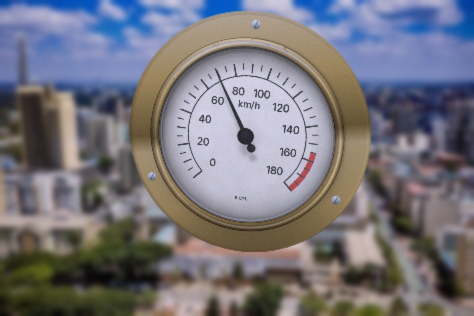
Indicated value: 70 km/h
